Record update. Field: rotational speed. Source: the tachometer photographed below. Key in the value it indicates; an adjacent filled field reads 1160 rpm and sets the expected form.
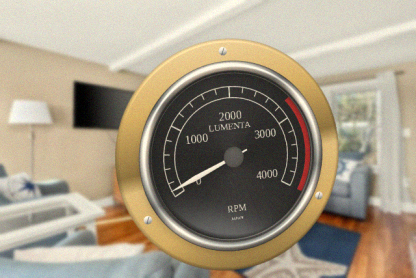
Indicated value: 100 rpm
